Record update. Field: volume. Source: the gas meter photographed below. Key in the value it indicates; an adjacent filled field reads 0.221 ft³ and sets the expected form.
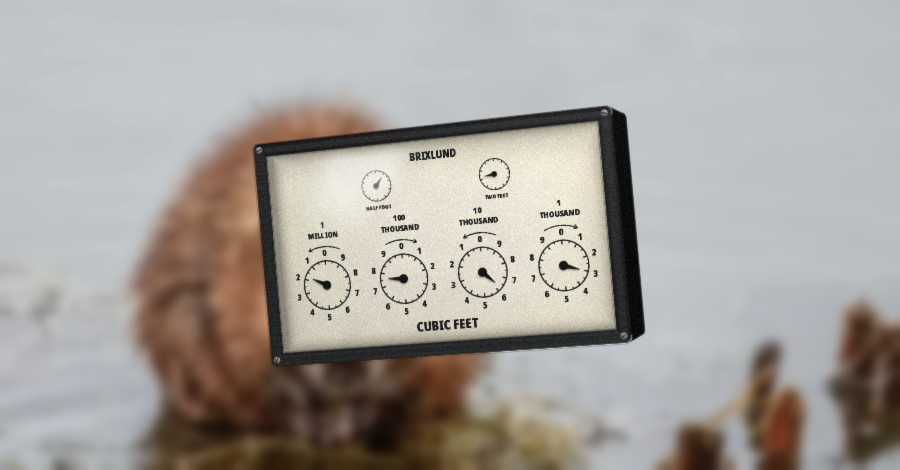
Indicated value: 176300 ft³
